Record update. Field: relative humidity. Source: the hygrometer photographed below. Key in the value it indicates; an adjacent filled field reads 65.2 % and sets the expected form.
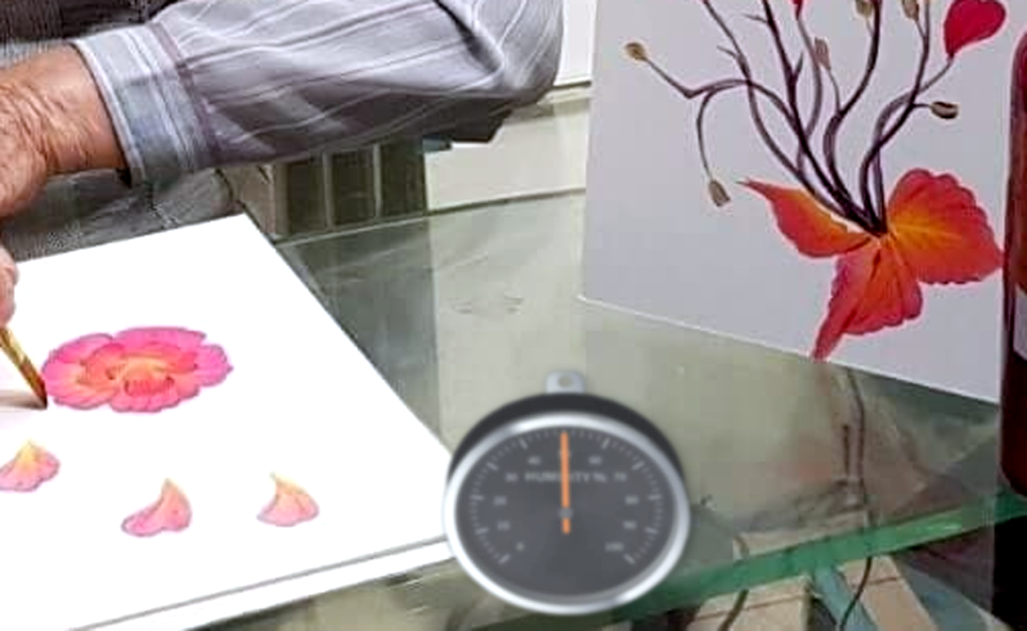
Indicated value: 50 %
